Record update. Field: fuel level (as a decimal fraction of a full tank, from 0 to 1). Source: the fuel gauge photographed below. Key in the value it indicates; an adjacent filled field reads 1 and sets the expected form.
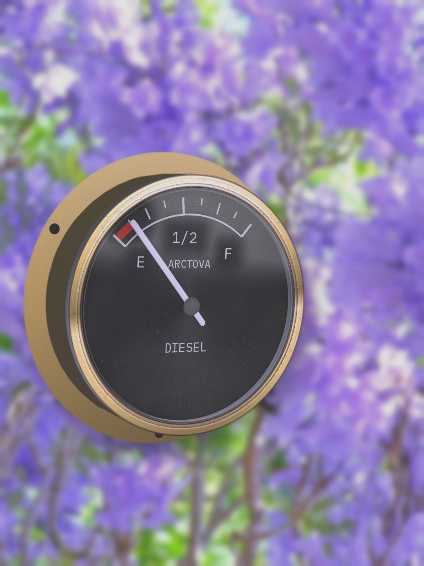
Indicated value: 0.125
